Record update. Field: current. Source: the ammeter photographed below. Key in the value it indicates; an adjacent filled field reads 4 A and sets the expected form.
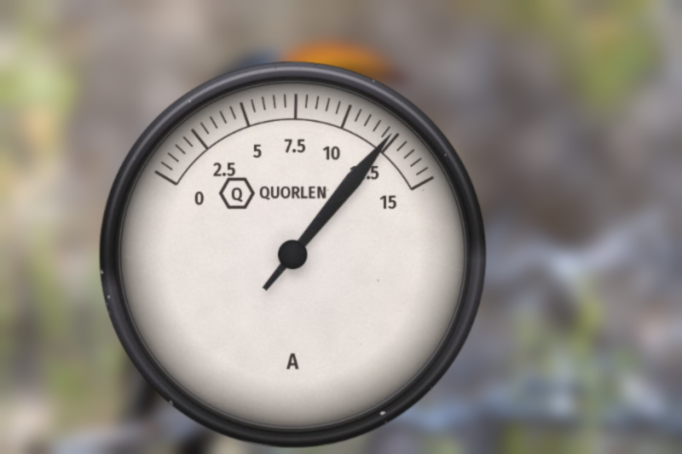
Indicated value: 12.25 A
